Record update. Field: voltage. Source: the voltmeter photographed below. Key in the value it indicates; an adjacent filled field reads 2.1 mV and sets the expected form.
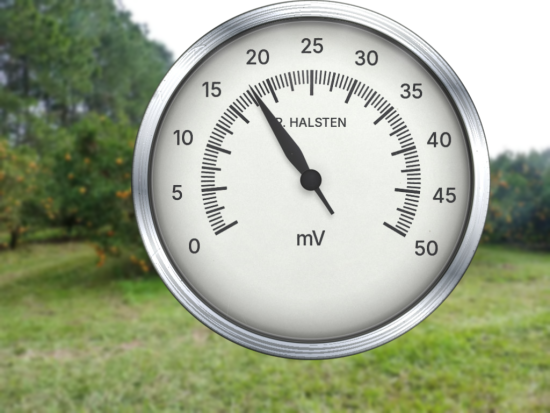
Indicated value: 18 mV
